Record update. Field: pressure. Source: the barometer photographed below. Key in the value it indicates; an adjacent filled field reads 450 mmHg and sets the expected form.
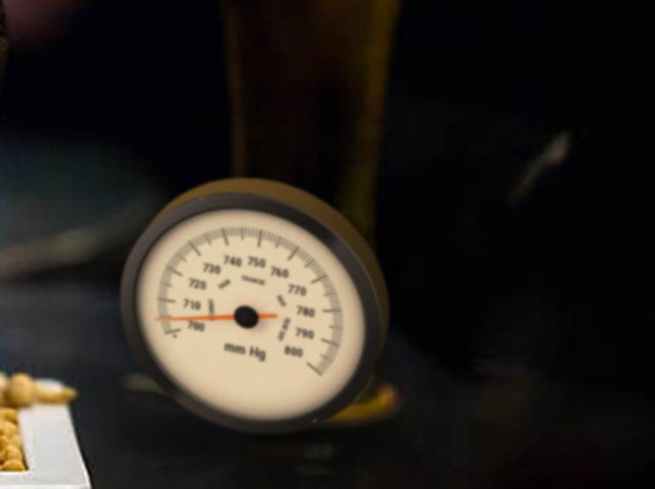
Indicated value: 705 mmHg
